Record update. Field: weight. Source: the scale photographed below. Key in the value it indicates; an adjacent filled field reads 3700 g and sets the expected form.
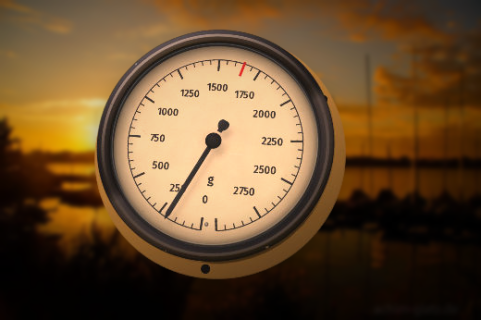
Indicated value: 200 g
